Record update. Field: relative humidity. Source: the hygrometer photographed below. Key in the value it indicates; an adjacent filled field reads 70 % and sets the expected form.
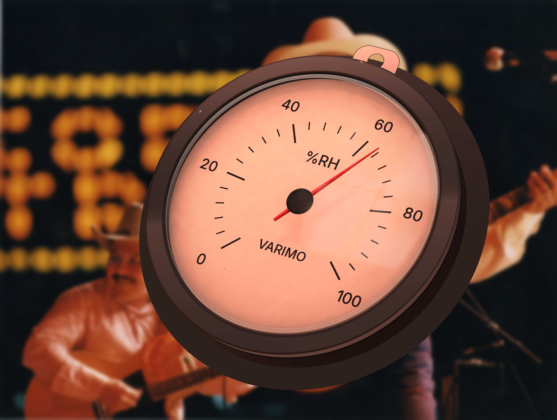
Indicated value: 64 %
